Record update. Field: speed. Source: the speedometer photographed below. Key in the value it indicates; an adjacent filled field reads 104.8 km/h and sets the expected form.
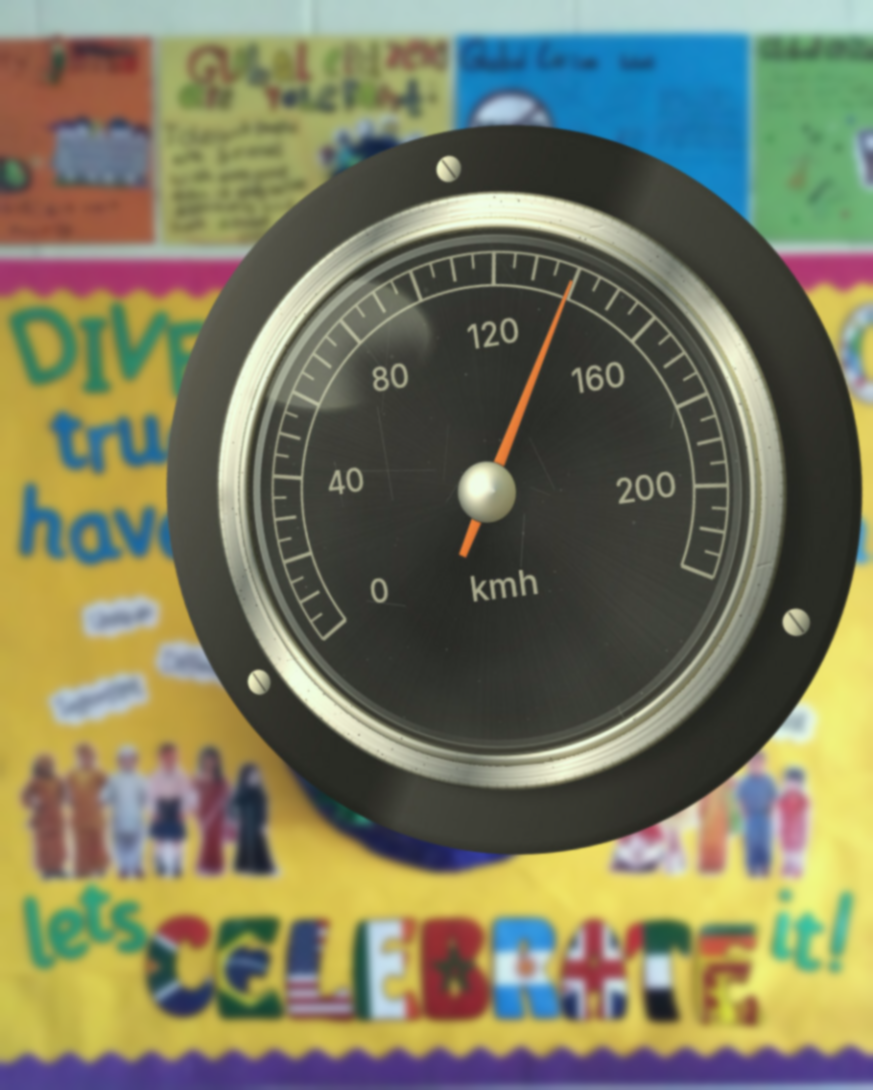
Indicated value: 140 km/h
